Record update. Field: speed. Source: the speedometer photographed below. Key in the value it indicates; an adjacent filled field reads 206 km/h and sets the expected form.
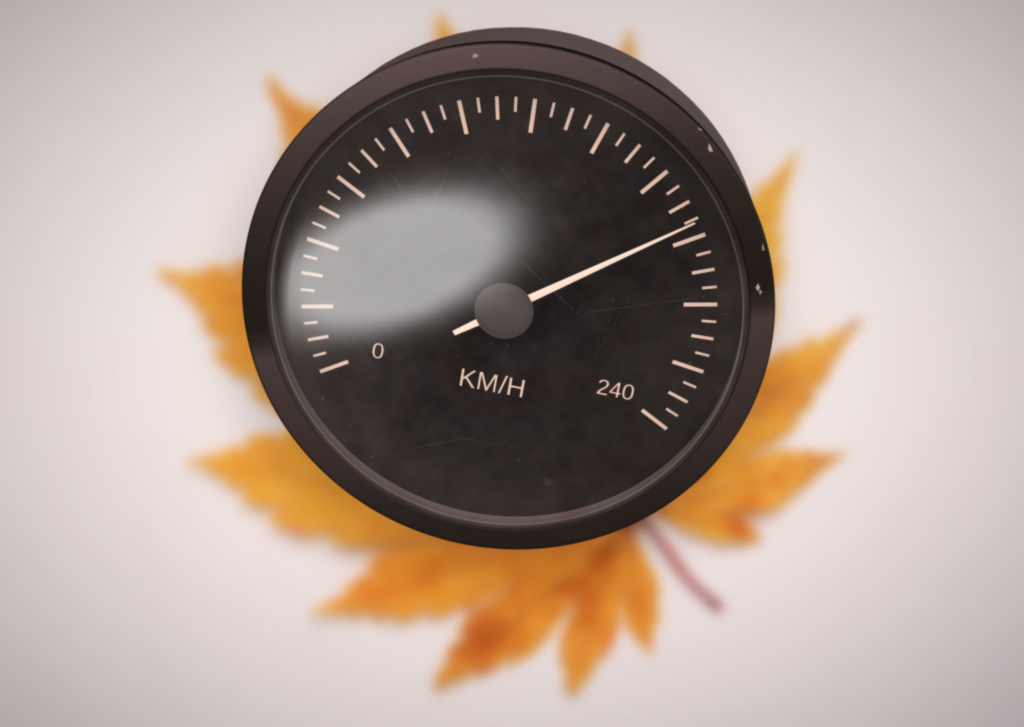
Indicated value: 175 km/h
